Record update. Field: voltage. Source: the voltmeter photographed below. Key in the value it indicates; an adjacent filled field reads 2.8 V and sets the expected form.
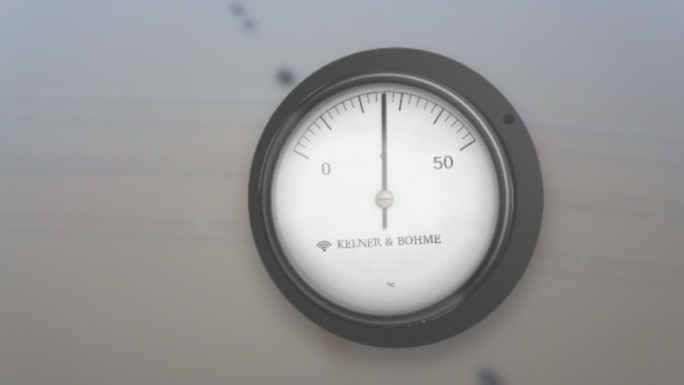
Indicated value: 26 V
